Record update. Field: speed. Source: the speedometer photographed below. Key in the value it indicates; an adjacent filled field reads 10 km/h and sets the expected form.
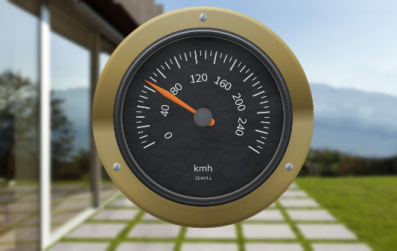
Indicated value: 65 km/h
